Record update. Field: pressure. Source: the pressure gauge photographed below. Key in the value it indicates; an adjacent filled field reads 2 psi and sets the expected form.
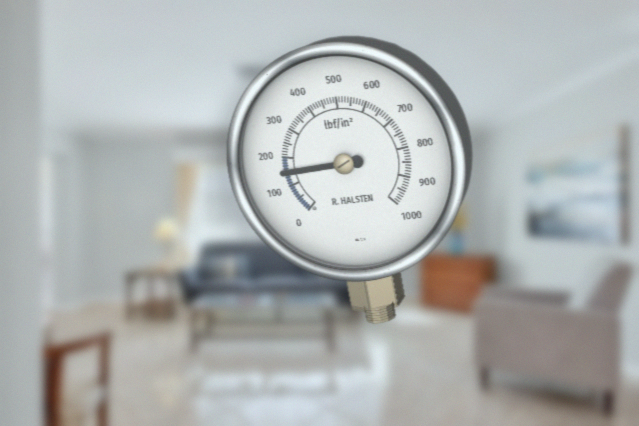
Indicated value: 150 psi
